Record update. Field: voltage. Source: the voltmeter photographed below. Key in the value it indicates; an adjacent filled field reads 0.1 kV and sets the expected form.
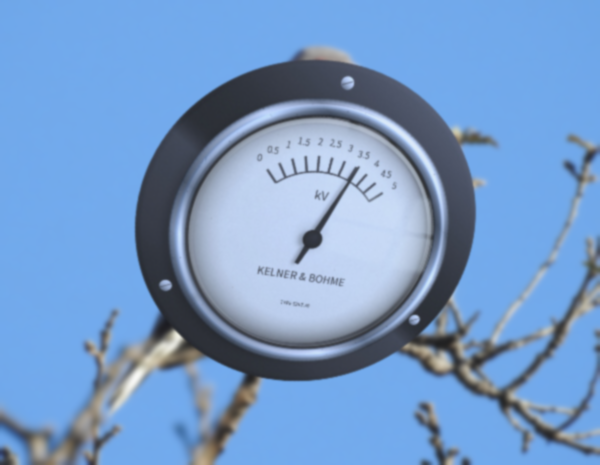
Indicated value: 3.5 kV
